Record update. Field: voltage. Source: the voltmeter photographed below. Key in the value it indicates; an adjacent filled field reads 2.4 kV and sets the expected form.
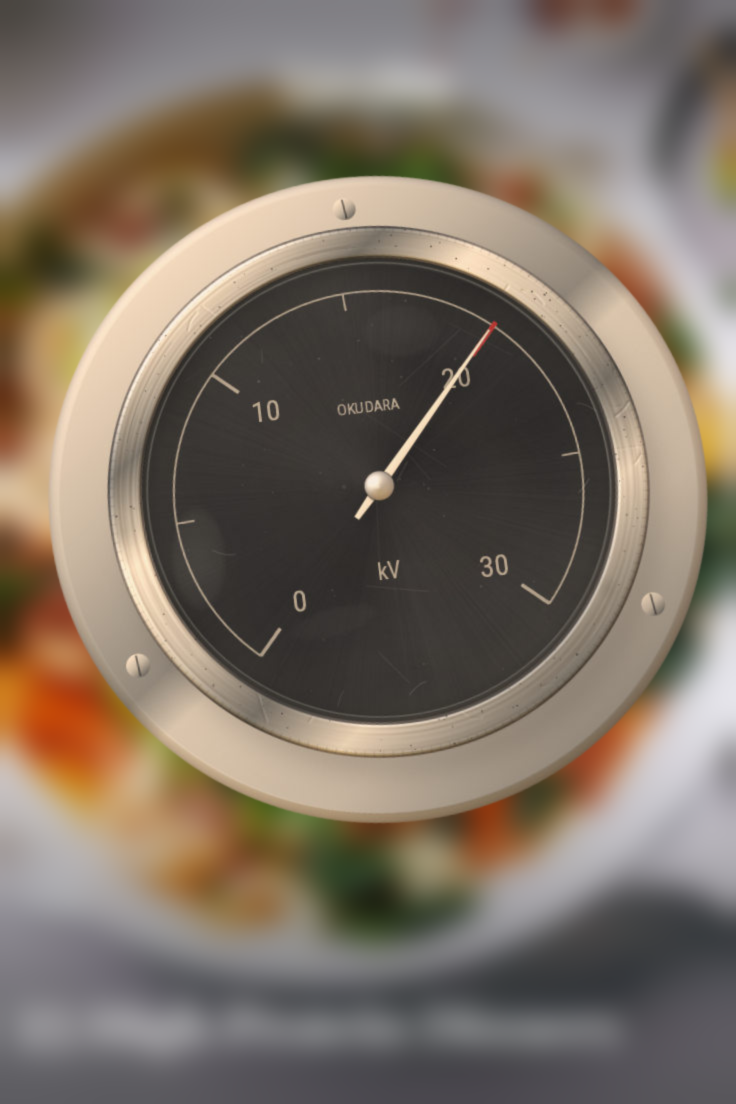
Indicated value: 20 kV
